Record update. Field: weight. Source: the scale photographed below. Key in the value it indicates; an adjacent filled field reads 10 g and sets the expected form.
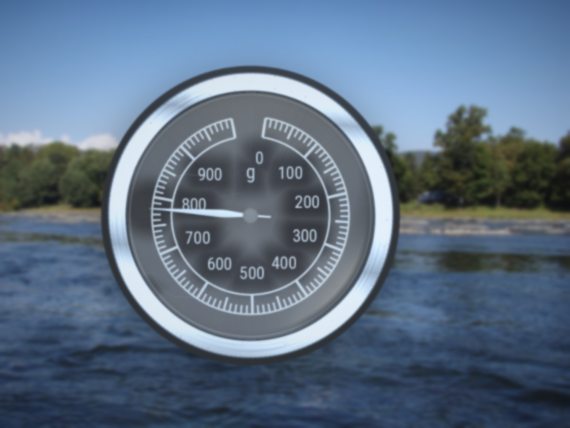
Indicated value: 780 g
